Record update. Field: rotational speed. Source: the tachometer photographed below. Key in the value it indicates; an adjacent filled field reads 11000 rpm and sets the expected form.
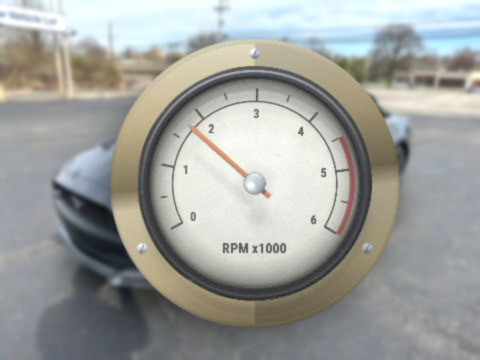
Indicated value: 1750 rpm
